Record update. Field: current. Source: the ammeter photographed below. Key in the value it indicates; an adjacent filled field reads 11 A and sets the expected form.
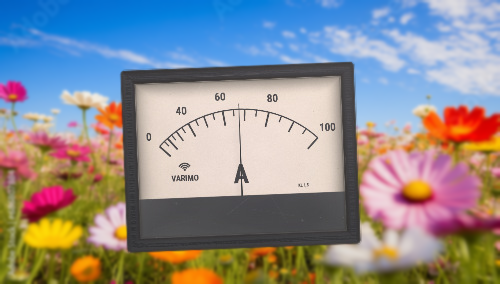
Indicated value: 67.5 A
